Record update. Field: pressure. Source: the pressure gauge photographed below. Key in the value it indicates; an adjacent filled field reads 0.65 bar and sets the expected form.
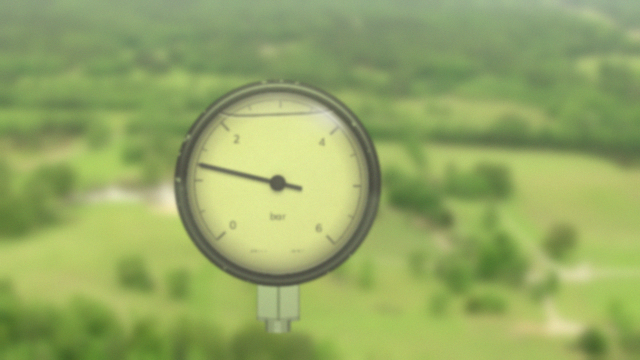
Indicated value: 1.25 bar
